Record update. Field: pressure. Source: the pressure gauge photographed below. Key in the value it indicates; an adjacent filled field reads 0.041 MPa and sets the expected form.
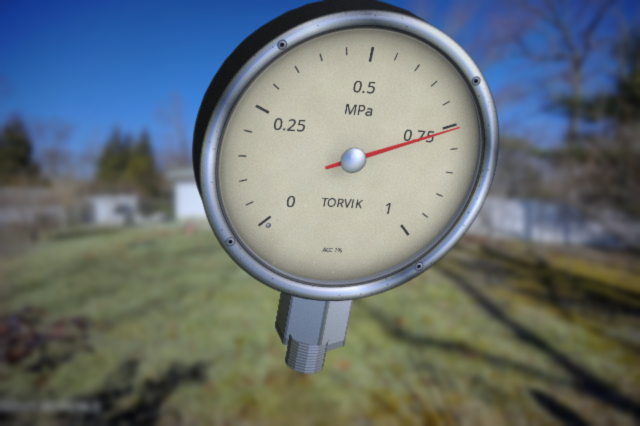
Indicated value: 0.75 MPa
